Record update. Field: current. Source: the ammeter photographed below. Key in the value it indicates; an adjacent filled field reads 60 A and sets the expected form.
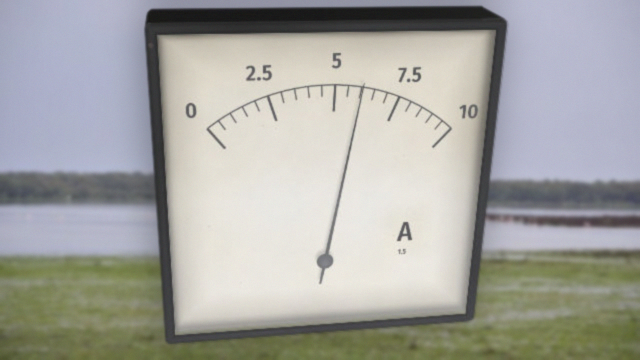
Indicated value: 6 A
